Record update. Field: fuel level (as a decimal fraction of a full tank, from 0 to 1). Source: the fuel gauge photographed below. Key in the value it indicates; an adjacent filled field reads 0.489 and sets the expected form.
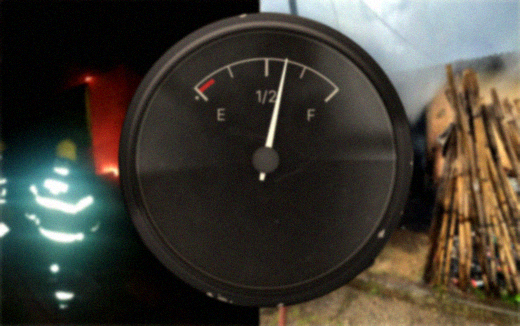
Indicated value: 0.625
